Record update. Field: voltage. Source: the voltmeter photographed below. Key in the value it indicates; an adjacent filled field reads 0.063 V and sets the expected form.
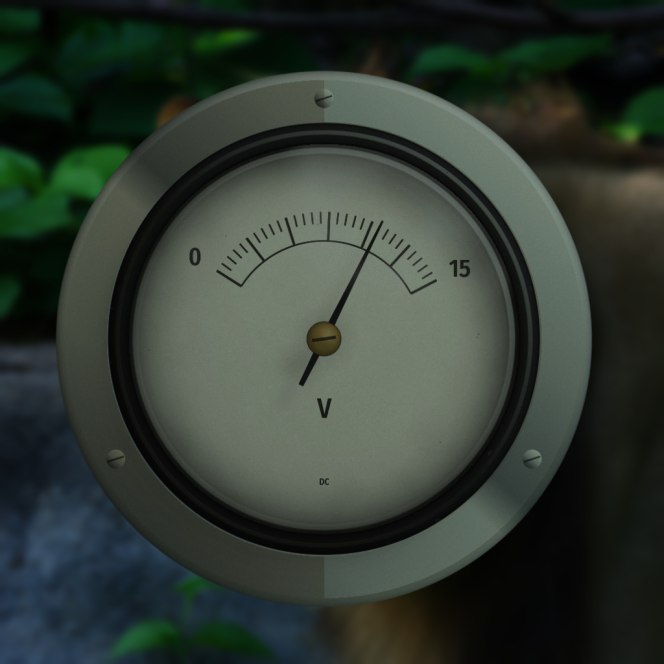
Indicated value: 10.5 V
